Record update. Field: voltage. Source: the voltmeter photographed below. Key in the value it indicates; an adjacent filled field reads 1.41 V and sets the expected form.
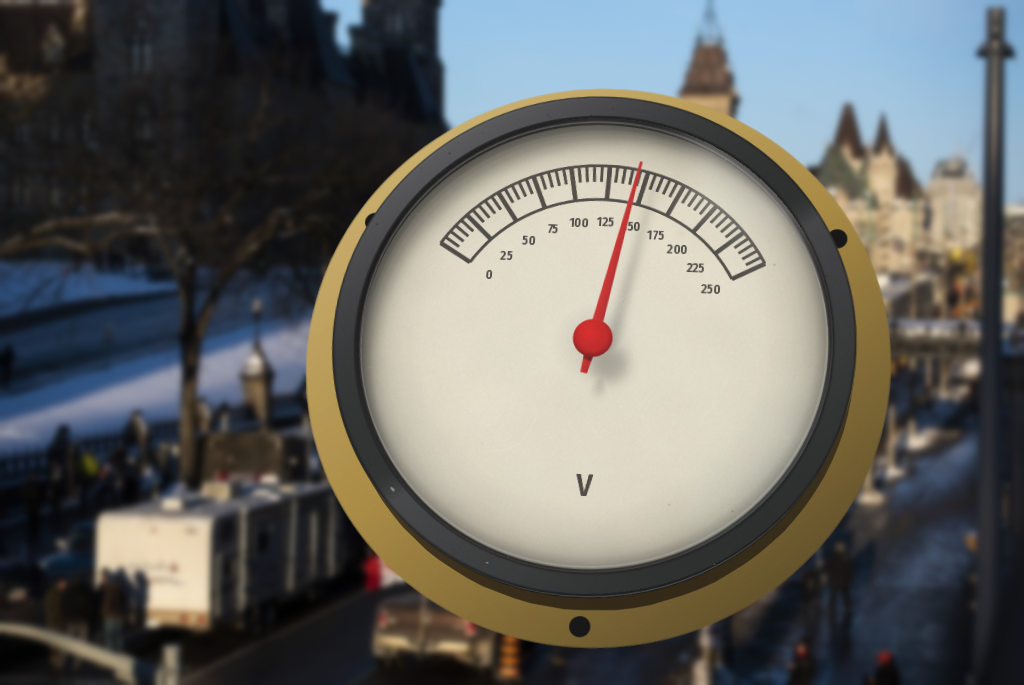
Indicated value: 145 V
